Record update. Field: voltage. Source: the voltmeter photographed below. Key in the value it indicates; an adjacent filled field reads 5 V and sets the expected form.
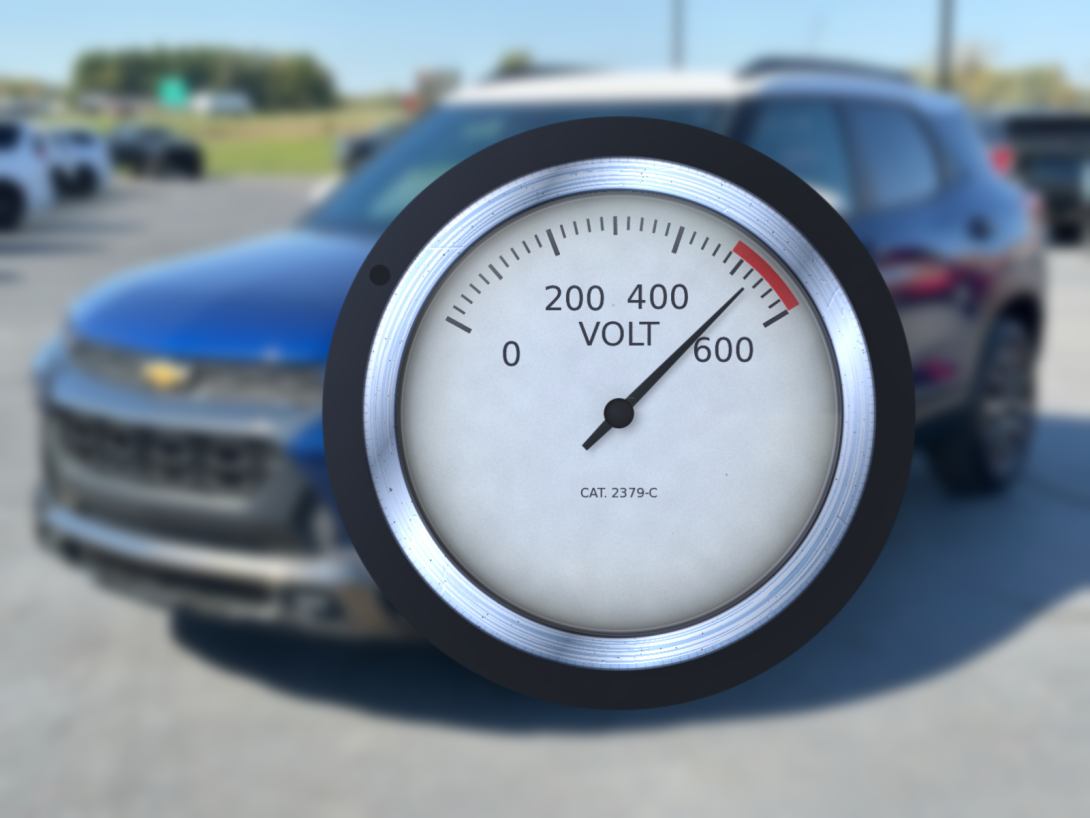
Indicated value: 530 V
